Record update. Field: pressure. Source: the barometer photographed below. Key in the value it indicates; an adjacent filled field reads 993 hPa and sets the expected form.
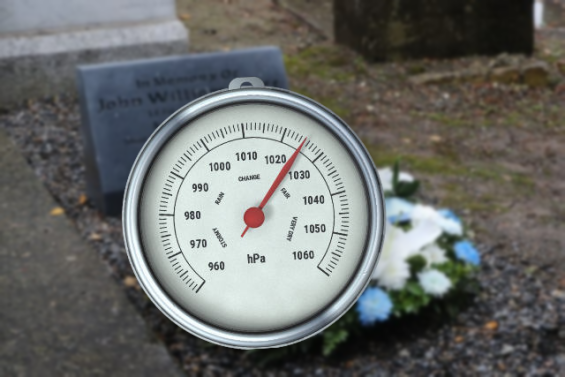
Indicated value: 1025 hPa
